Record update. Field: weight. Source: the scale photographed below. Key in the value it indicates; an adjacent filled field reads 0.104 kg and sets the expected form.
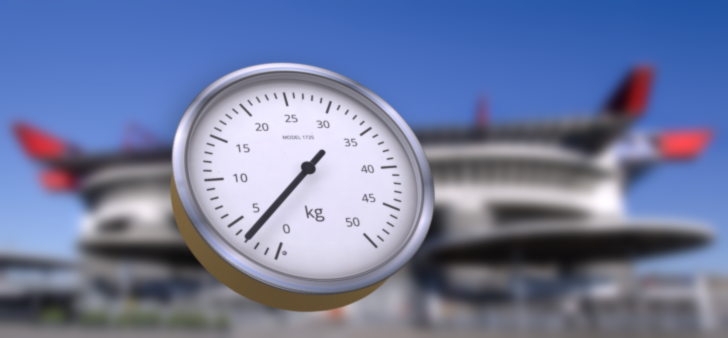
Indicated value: 3 kg
